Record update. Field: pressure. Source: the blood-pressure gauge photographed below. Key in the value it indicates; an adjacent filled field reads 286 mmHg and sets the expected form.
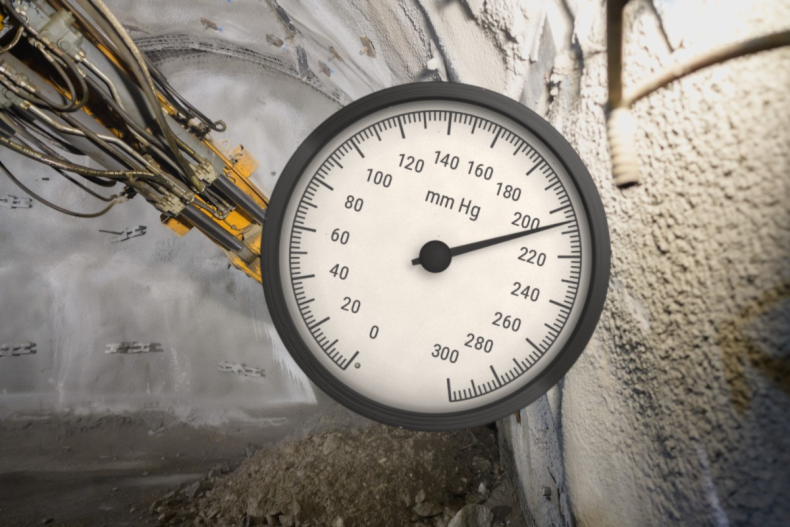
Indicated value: 206 mmHg
